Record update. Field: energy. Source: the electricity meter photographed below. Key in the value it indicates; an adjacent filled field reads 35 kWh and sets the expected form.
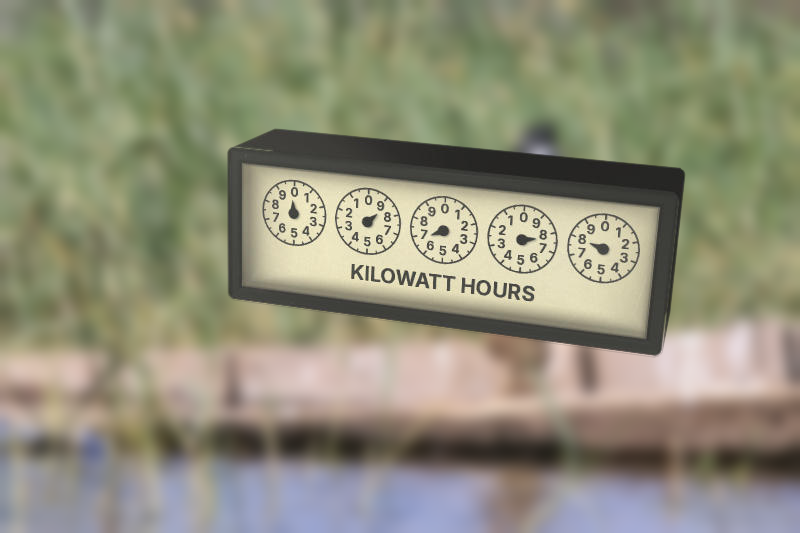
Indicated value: 98678 kWh
